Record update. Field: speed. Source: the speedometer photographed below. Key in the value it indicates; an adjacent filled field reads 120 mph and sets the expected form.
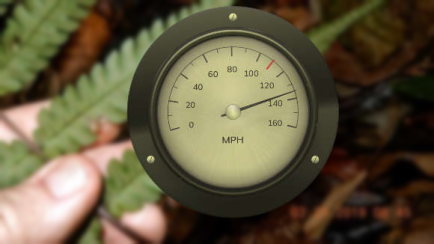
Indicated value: 135 mph
